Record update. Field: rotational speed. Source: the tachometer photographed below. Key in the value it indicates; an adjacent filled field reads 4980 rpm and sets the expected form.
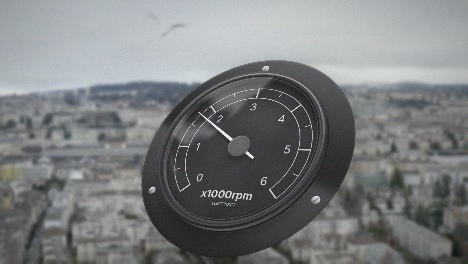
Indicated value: 1750 rpm
